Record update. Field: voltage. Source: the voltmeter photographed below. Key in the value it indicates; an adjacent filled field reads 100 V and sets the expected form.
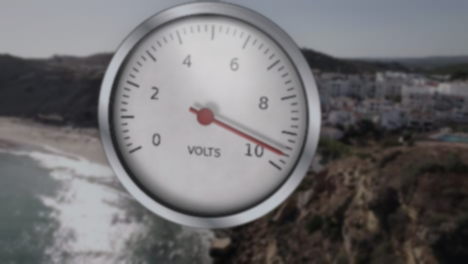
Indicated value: 9.6 V
